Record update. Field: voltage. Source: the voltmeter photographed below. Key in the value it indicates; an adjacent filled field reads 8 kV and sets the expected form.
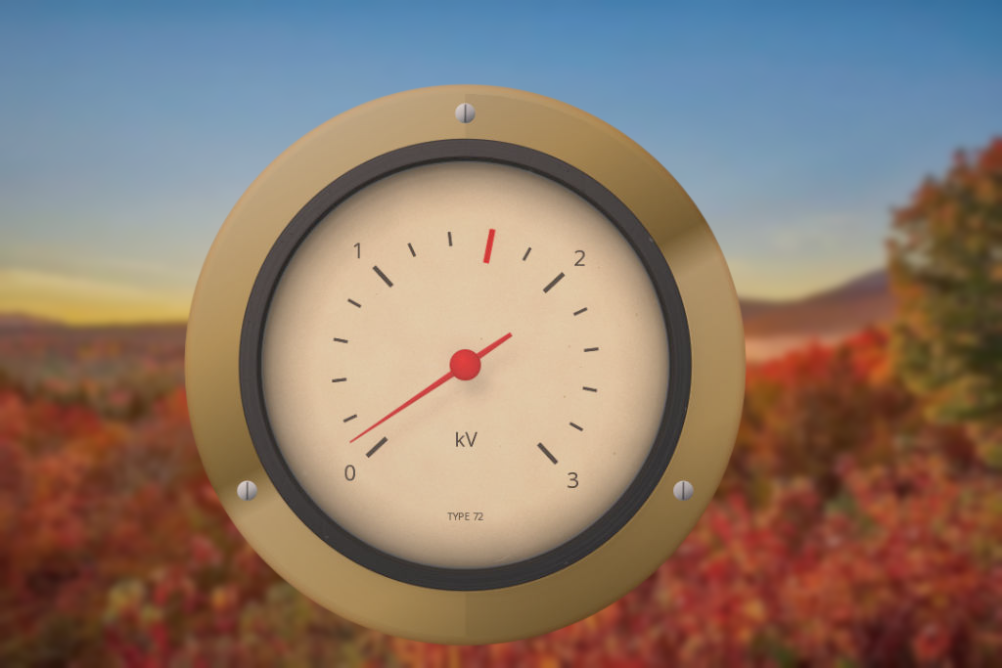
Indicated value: 0.1 kV
